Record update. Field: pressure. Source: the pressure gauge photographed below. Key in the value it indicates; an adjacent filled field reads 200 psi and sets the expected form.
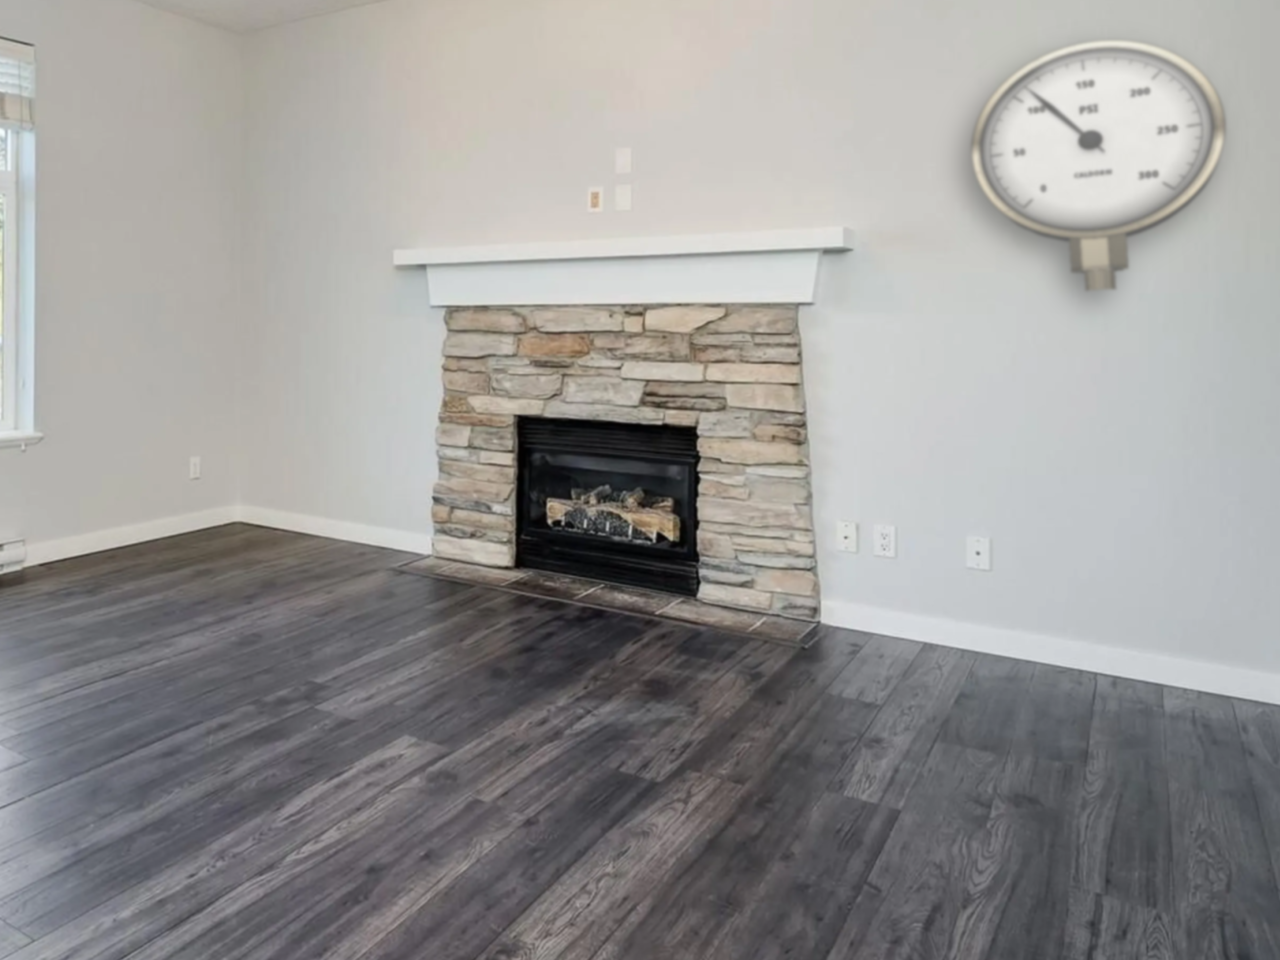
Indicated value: 110 psi
